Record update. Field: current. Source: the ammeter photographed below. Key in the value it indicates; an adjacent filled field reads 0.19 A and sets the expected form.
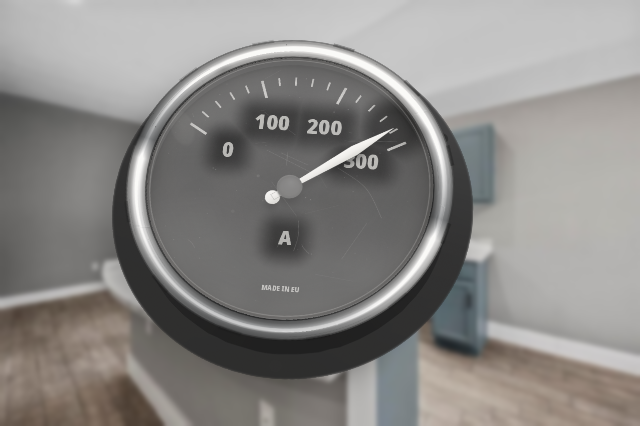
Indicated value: 280 A
